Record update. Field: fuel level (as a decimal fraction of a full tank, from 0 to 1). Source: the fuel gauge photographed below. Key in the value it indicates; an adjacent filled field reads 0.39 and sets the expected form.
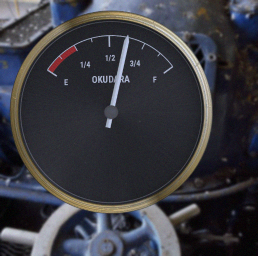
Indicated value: 0.625
